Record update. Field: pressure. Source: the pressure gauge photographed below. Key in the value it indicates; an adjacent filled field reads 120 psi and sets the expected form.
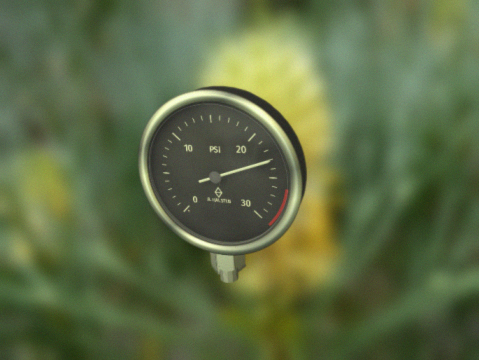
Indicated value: 23 psi
